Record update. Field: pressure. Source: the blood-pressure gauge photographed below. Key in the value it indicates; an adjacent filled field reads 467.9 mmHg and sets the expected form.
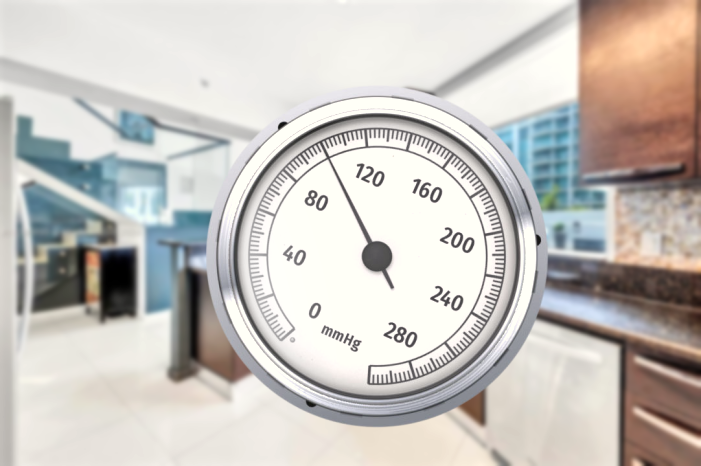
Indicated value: 100 mmHg
